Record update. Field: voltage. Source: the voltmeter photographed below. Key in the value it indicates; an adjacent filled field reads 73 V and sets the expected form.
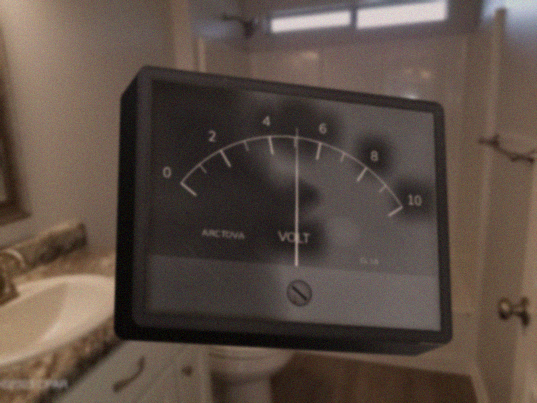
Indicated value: 5 V
